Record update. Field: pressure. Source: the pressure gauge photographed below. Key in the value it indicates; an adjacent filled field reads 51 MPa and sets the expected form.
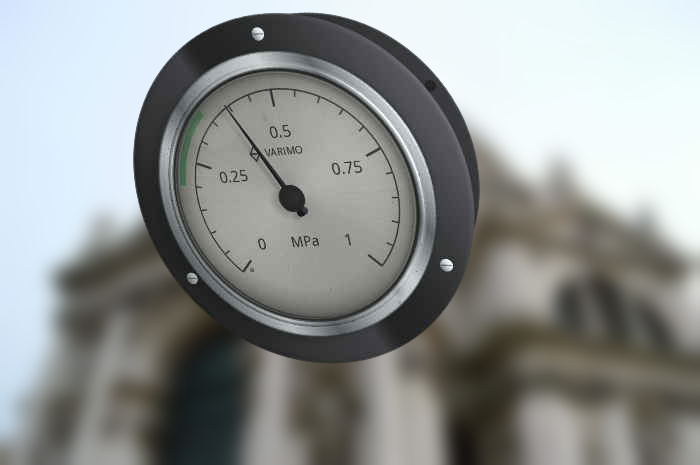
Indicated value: 0.4 MPa
